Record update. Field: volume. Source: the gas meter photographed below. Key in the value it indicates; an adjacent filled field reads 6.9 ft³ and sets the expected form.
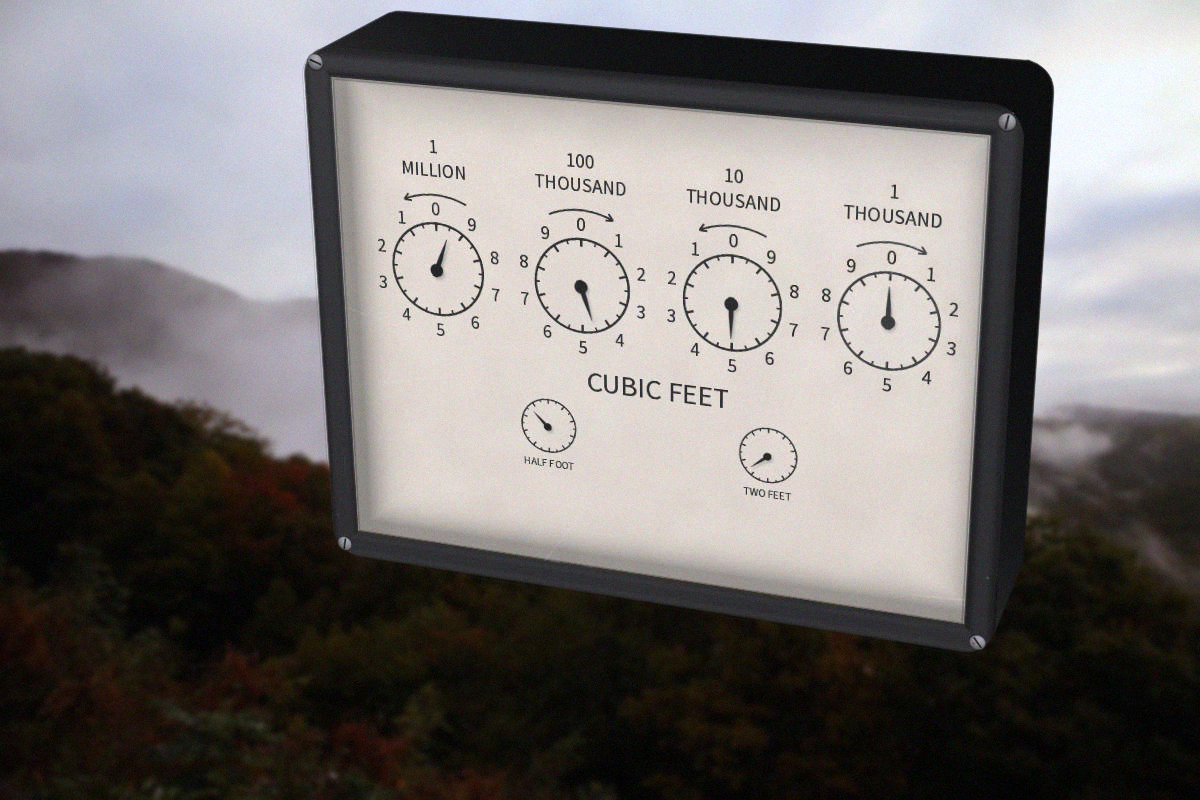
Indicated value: 945000 ft³
